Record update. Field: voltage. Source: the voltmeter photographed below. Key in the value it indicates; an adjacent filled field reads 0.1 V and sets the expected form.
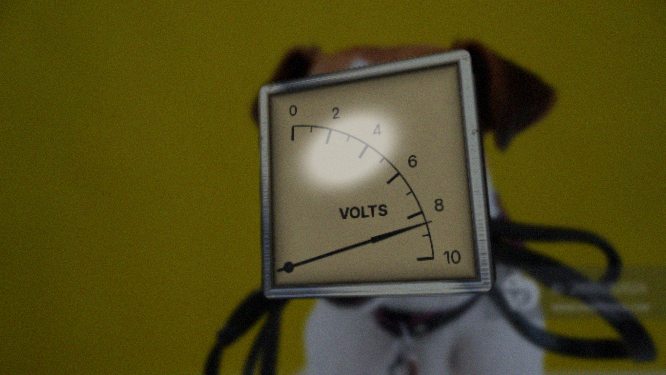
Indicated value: 8.5 V
